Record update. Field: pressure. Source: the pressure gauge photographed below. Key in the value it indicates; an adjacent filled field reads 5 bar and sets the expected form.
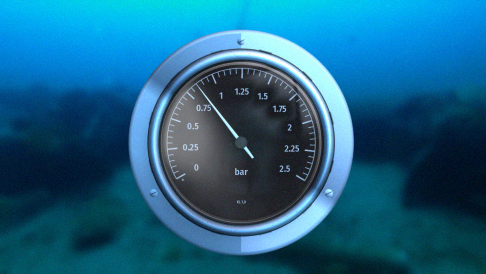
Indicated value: 0.85 bar
